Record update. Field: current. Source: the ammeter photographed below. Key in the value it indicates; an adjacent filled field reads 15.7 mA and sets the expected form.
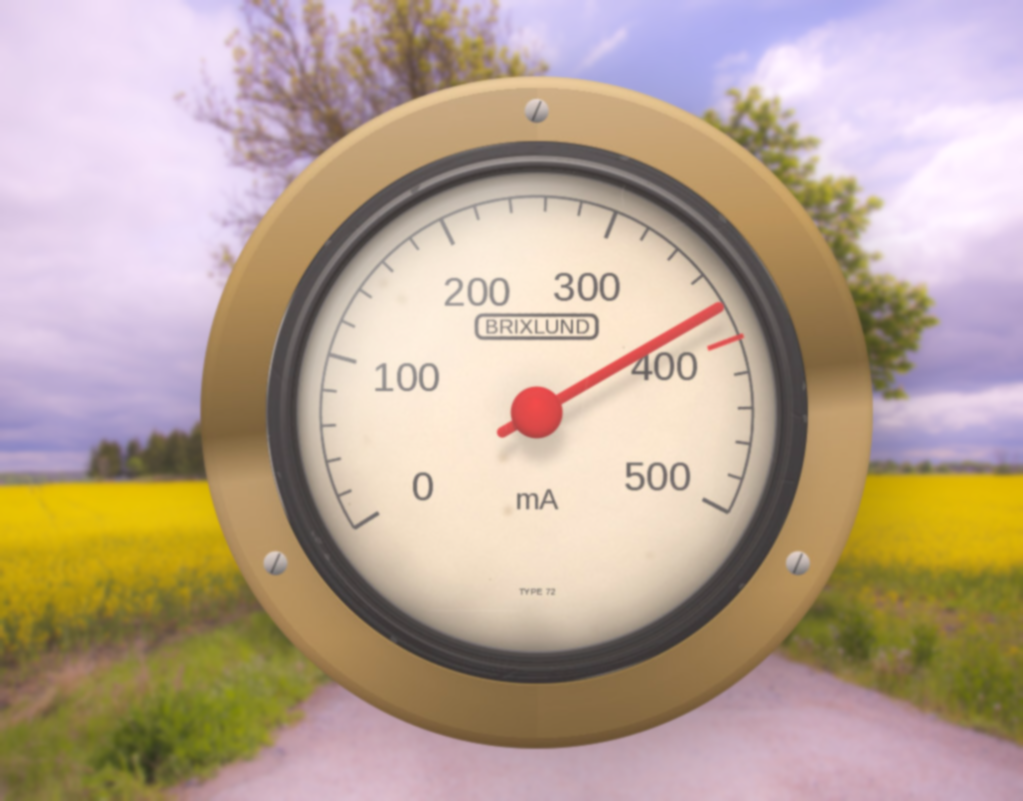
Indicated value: 380 mA
